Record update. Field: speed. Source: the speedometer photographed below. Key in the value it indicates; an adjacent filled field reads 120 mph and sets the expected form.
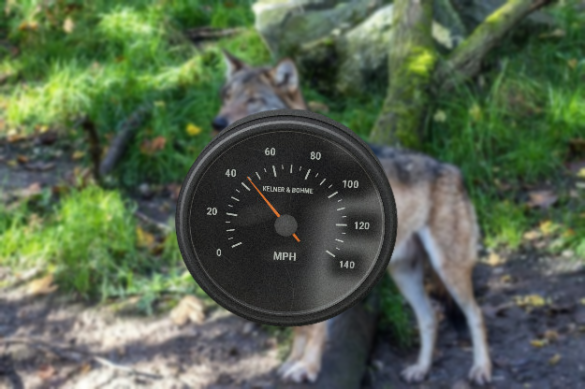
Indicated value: 45 mph
